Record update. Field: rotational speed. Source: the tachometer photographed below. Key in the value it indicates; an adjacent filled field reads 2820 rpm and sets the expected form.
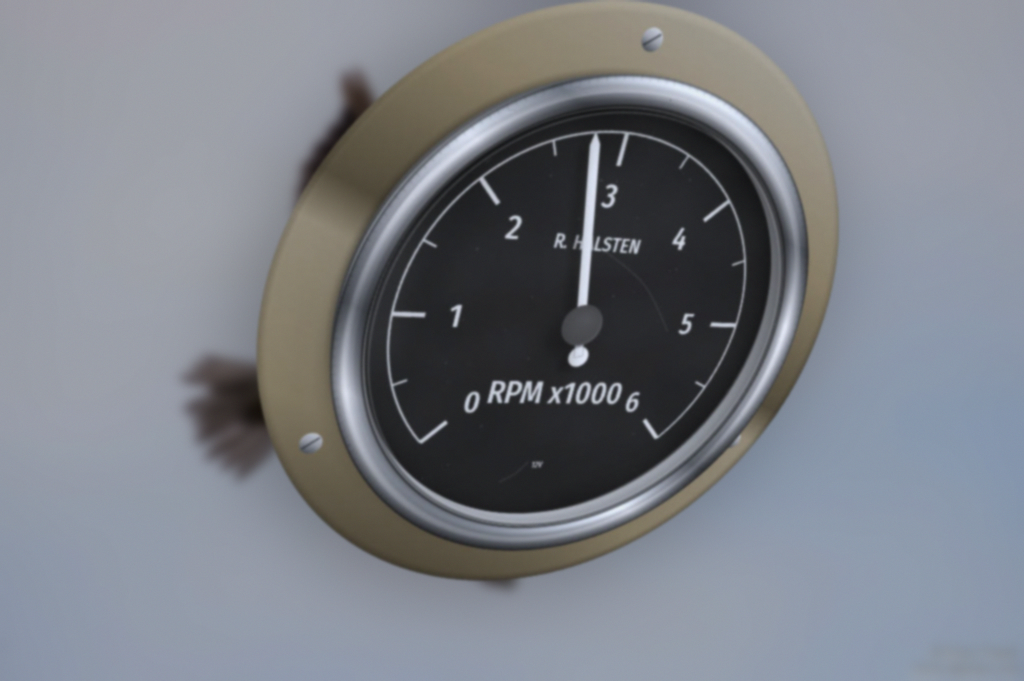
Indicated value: 2750 rpm
